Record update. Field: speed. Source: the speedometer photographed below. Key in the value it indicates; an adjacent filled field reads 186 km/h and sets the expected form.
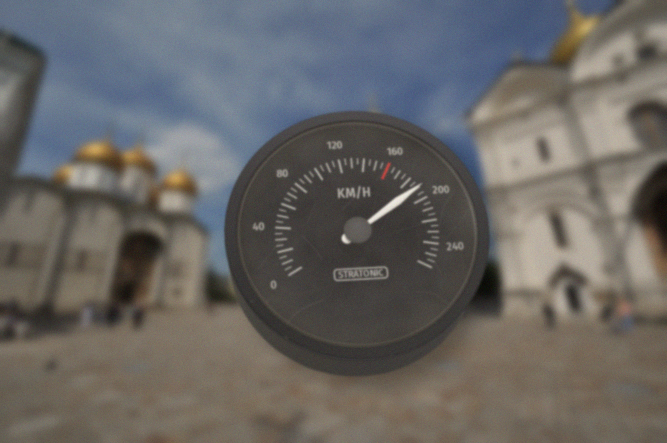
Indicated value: 190 km/h
